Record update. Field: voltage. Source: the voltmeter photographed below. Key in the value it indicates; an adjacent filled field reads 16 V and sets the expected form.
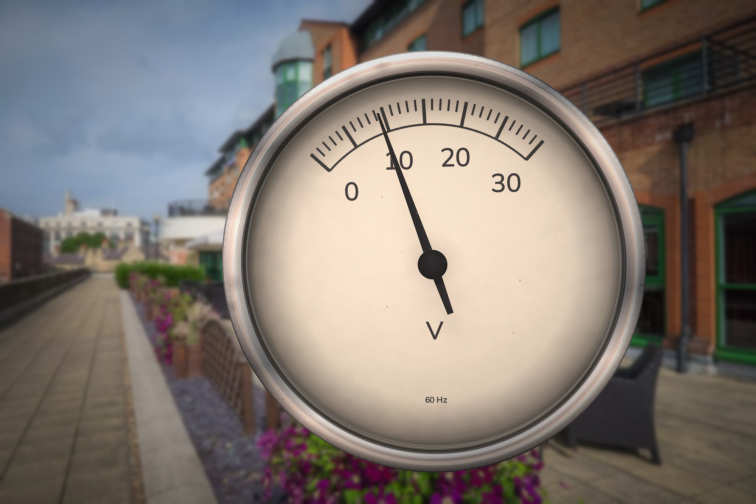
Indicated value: 9.5 V
